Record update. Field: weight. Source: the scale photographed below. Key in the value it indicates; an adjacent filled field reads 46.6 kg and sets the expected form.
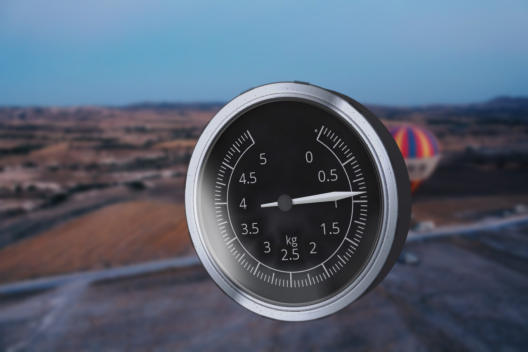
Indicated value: 0.9 kg
